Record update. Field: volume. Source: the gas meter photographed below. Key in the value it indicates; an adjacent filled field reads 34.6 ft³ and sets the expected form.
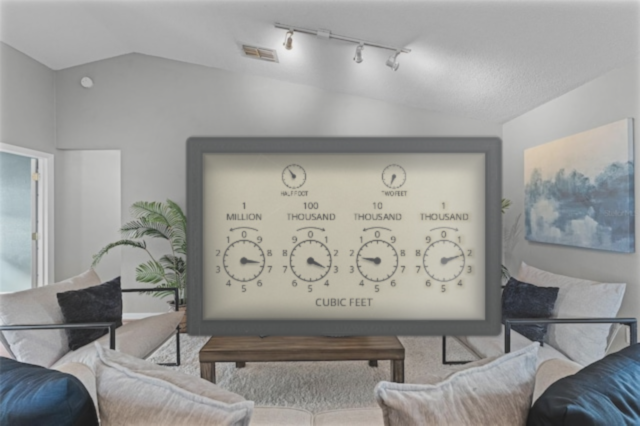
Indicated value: 732200 ft³
